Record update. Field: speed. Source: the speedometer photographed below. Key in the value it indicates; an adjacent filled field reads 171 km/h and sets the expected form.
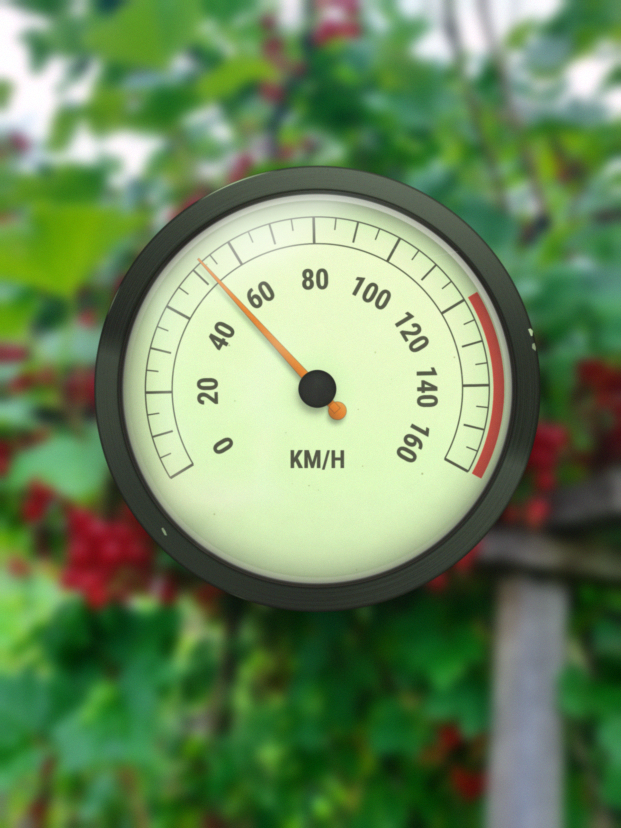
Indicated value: 52.5 km/h
